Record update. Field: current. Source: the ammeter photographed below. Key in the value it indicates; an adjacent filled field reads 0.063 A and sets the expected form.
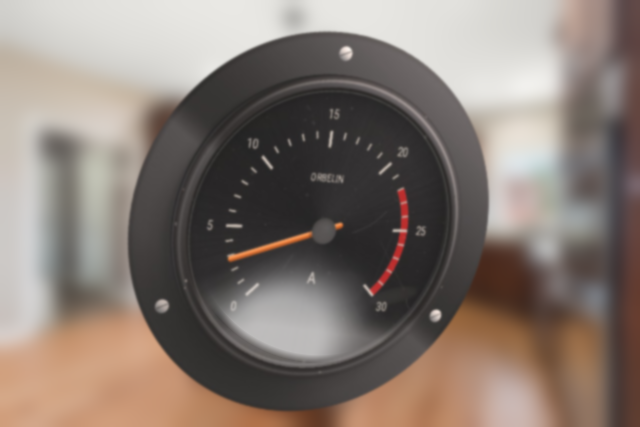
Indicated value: 3 A
